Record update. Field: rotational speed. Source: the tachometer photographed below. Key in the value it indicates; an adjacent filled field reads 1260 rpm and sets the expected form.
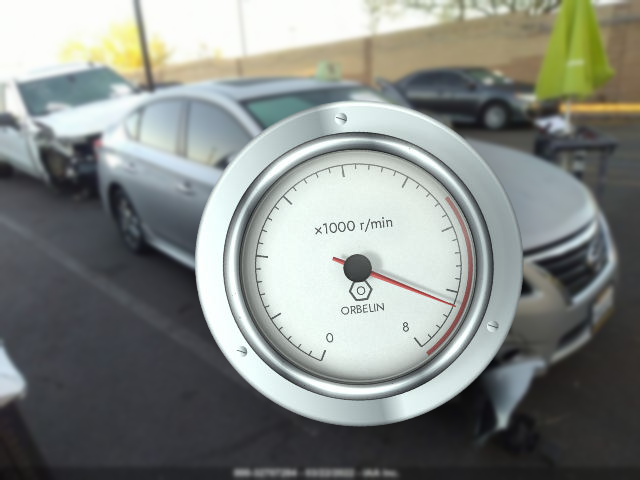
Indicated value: 7200 rpm
